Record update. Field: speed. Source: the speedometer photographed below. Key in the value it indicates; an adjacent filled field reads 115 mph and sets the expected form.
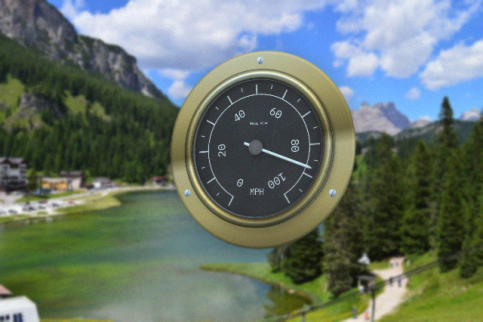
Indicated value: 87.5 mph
